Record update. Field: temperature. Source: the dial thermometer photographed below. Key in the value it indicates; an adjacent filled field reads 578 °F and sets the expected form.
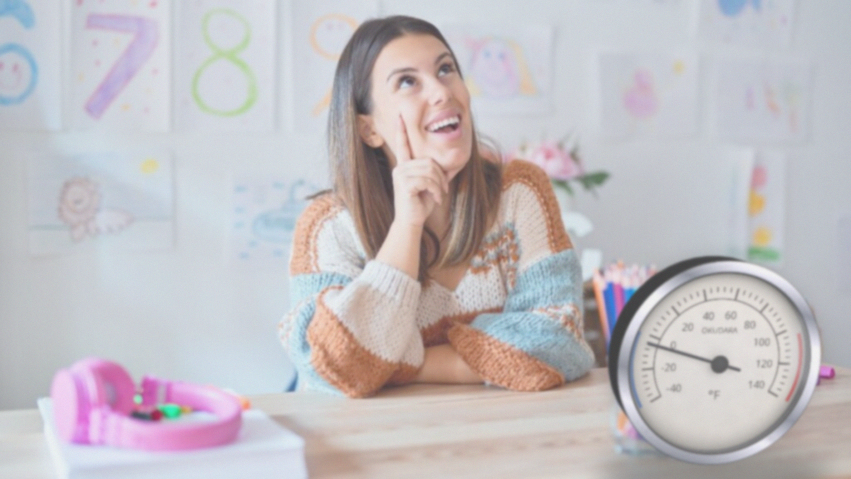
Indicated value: -4 °F
